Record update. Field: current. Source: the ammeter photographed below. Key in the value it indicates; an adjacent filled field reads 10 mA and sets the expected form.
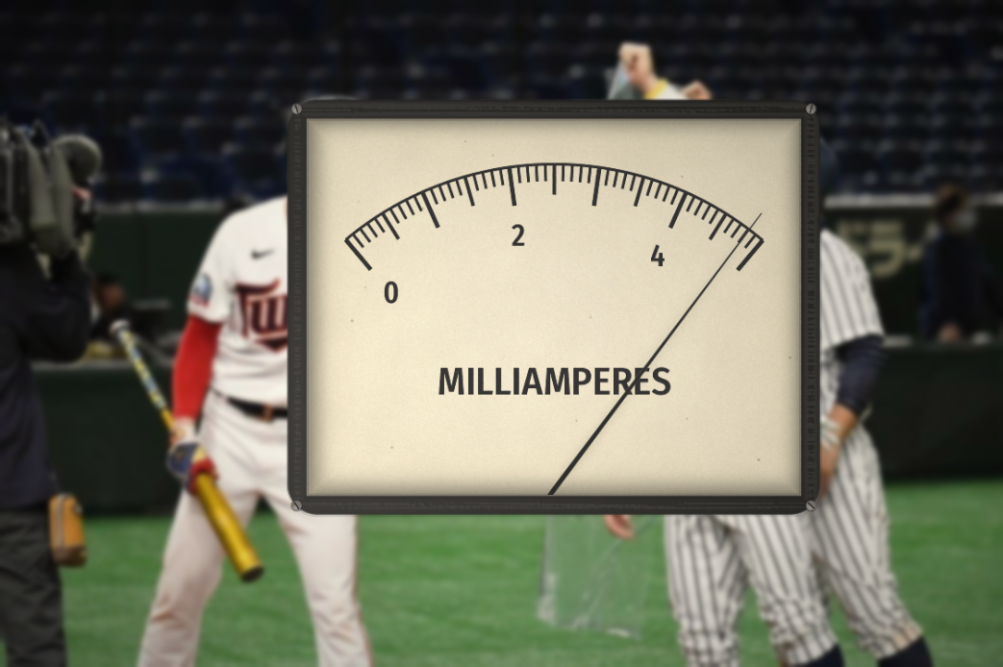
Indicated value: 4.8 mA
